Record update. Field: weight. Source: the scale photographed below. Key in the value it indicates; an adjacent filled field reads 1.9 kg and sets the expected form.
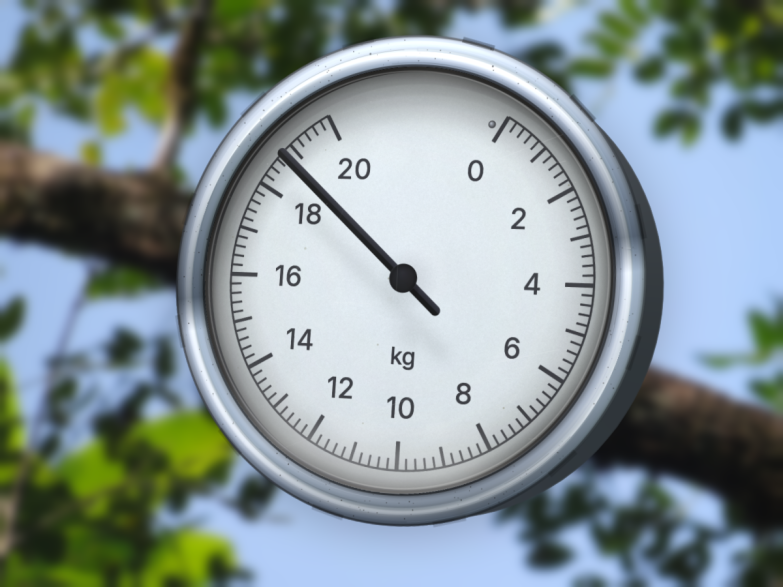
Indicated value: 18.8 kg
